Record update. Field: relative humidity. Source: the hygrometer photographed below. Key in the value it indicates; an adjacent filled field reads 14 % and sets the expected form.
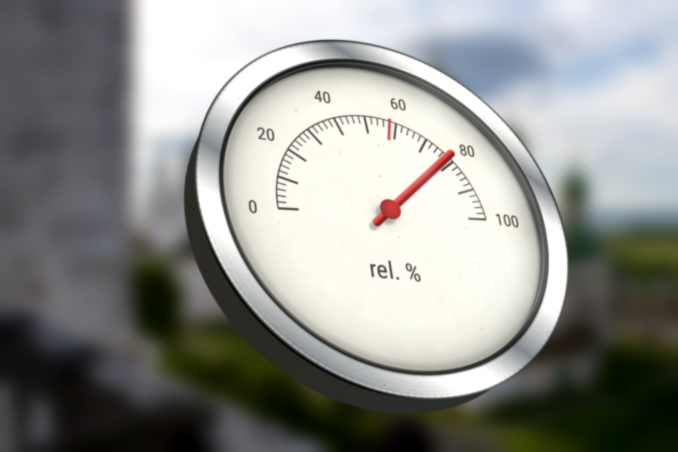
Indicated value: 78 %
